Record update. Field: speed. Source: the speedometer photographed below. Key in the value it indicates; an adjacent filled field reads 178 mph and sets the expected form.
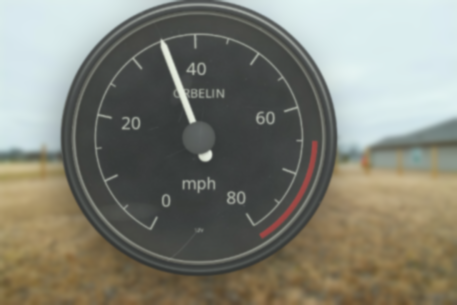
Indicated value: 35 mph
